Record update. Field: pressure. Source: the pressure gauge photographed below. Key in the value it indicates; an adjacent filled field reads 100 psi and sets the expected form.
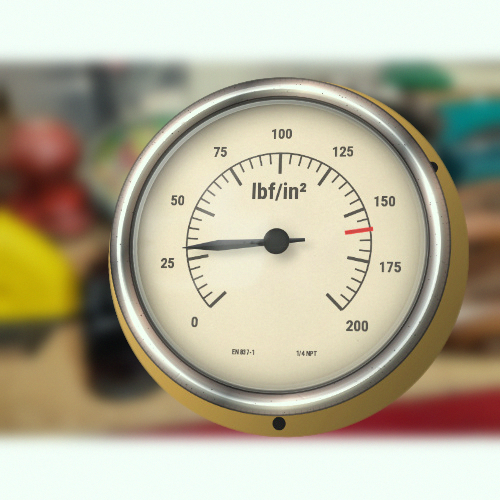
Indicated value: 30 psi
